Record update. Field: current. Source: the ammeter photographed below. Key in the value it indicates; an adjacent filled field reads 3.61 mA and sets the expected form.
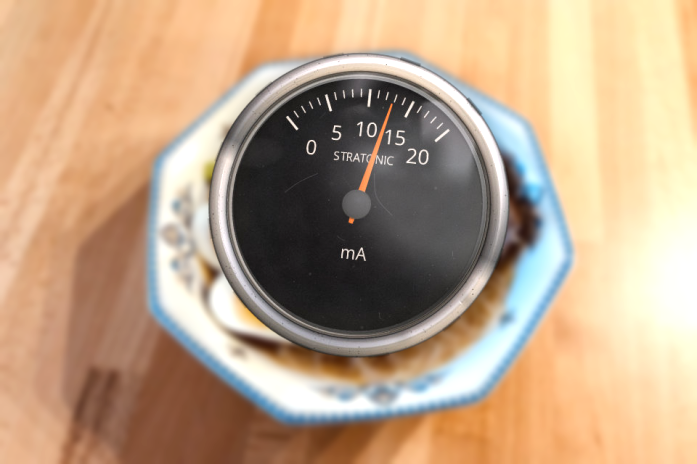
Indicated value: 13 mA
